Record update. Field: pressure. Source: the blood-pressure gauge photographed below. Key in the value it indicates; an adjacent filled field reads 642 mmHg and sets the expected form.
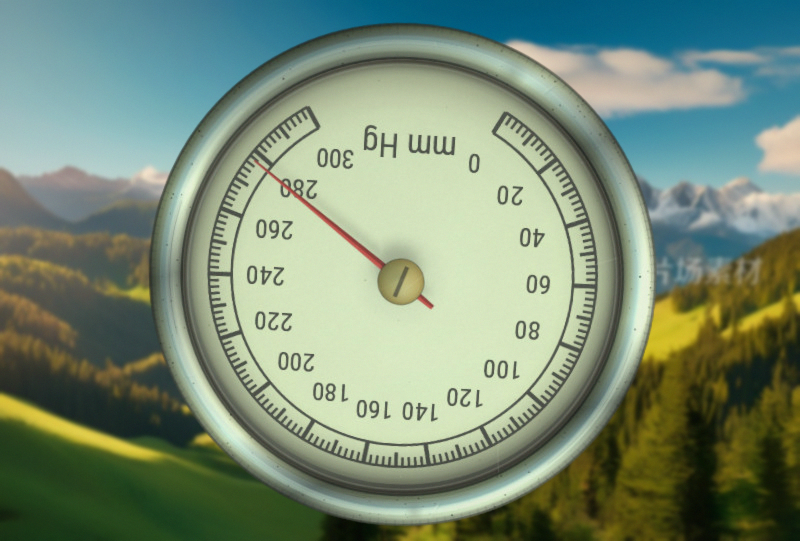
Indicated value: 278 mmHg
